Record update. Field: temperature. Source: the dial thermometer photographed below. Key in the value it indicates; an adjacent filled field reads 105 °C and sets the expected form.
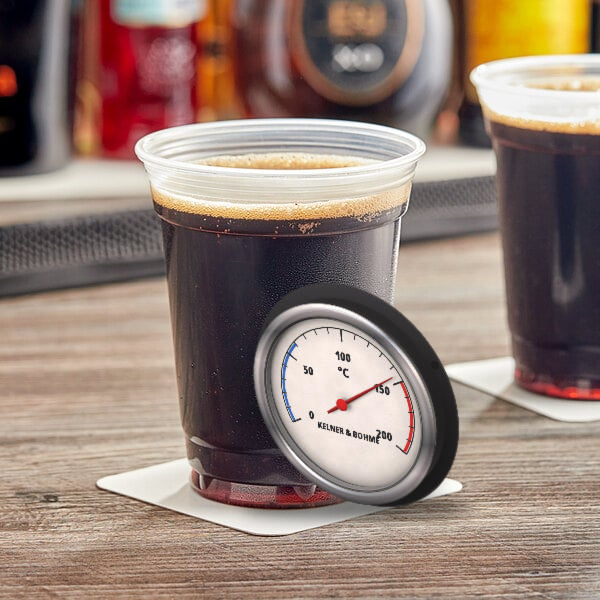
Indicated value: 145 °C
